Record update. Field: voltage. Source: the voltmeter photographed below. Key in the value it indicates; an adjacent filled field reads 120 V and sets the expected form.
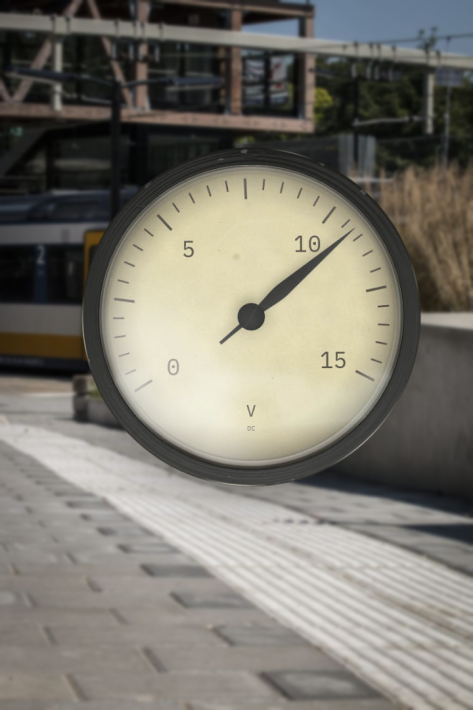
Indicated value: 10.75 V
